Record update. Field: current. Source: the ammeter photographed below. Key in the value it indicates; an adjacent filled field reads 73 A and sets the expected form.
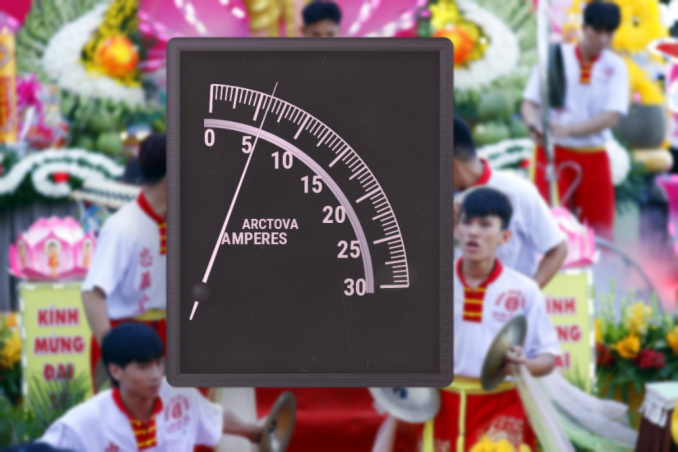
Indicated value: 6 A
